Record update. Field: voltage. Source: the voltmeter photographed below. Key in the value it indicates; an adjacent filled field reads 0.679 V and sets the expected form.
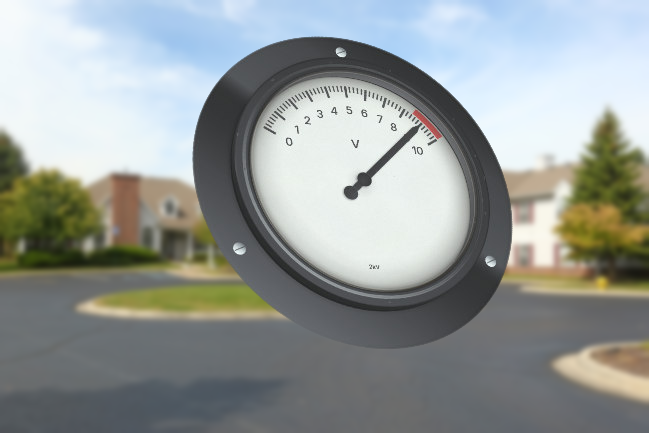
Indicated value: 9 V
